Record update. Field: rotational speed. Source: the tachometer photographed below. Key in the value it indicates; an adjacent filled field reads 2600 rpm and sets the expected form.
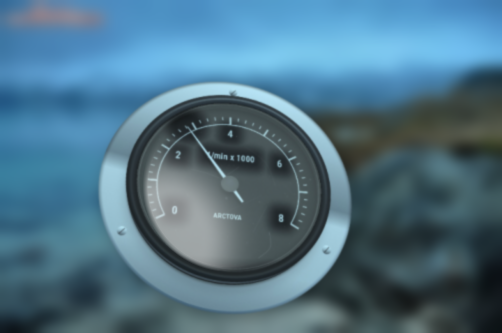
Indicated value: 2800 rpm
